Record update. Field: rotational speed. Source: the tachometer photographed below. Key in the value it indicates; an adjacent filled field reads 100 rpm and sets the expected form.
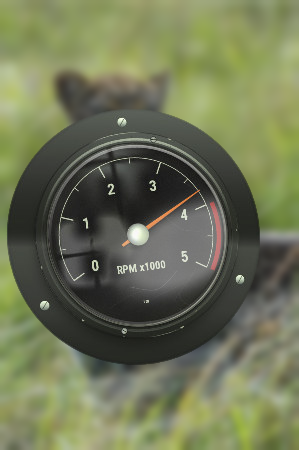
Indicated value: 3750 rpm
